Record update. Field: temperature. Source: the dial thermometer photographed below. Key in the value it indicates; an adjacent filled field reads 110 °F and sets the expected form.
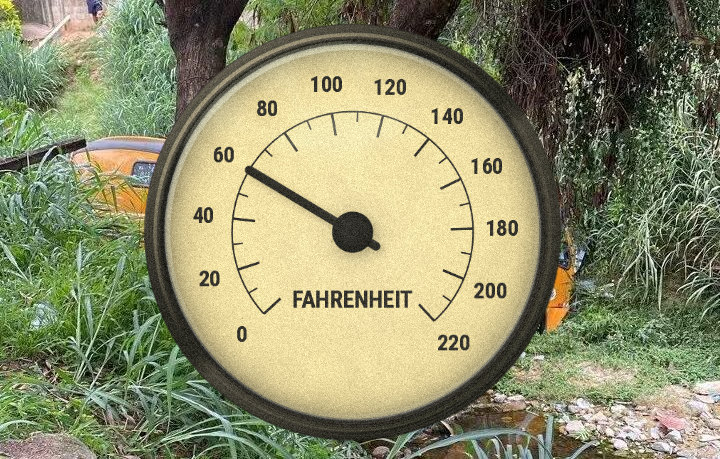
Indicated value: 60 °F
